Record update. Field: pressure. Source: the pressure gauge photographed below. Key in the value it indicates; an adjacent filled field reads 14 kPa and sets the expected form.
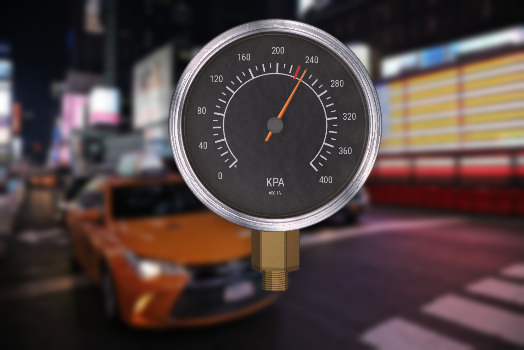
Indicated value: 240 kPa
